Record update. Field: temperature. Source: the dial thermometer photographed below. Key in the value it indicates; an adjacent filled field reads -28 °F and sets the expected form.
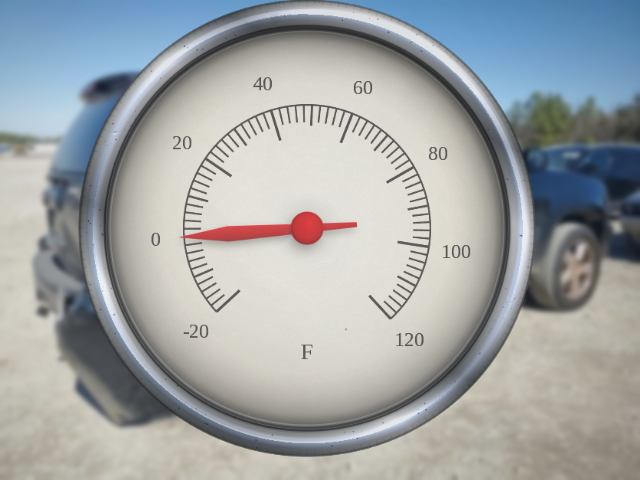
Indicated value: 0 °F
